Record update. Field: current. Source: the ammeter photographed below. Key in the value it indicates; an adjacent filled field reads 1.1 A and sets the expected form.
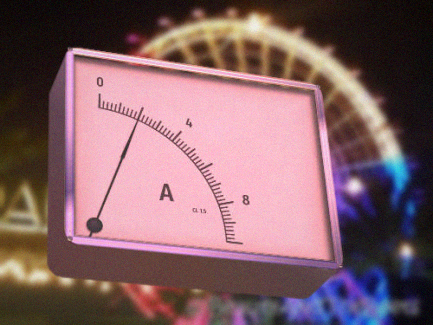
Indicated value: 2 A
